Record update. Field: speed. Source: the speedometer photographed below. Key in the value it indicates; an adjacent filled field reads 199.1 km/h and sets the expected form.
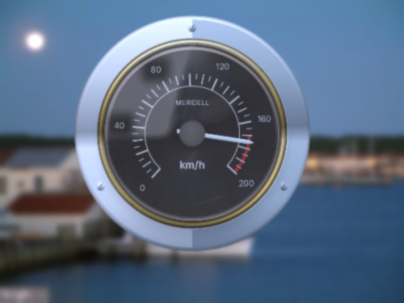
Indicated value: 175 km/h
